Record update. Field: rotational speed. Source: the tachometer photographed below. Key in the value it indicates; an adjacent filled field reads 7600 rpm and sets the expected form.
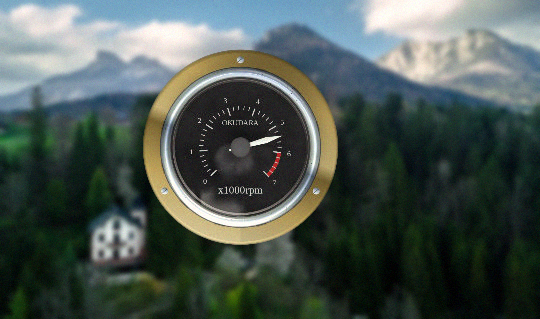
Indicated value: 5400 rpm
